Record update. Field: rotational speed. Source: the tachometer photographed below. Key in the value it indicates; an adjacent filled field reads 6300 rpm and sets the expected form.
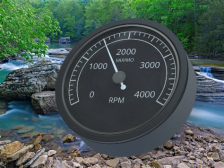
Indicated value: 1500 rpm
